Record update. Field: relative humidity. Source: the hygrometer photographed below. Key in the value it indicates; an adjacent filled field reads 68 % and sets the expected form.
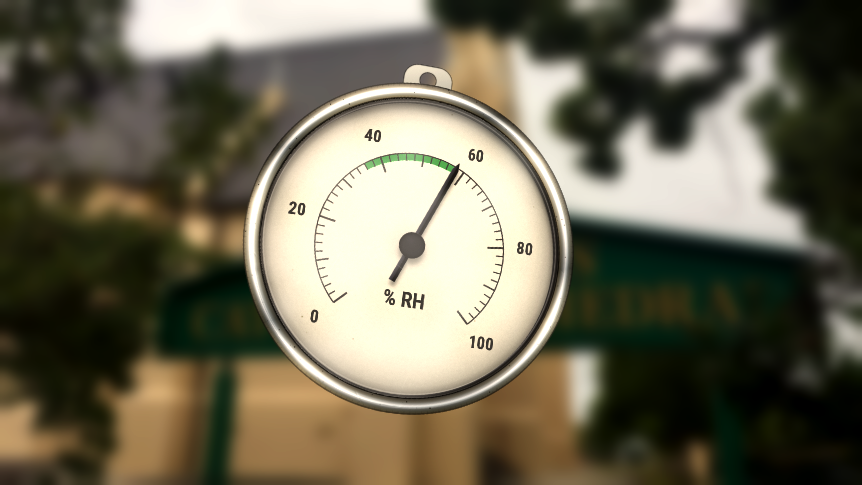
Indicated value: 58 %
